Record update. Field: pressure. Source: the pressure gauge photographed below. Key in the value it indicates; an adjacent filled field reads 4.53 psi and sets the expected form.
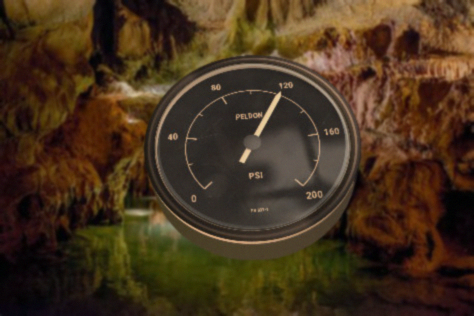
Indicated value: 120 psi
